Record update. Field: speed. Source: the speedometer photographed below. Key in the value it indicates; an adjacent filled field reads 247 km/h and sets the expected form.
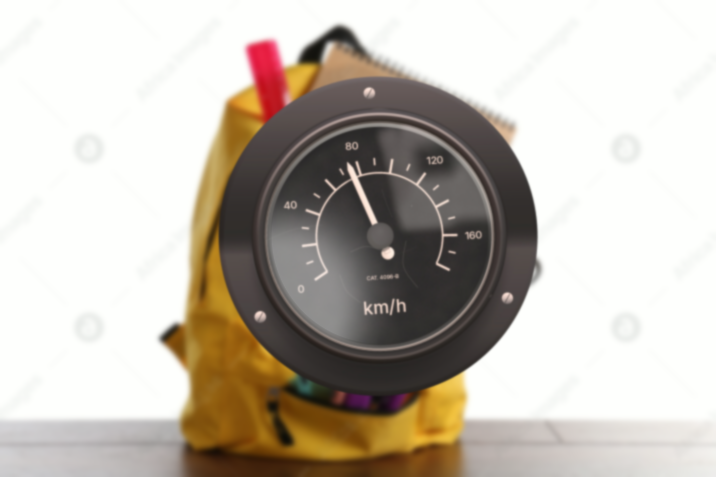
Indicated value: 75 km/h
